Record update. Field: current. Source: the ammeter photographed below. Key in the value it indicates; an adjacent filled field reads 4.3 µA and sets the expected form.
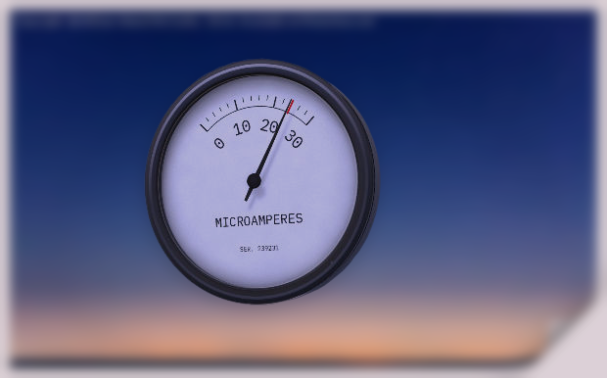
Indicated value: 24 µA
